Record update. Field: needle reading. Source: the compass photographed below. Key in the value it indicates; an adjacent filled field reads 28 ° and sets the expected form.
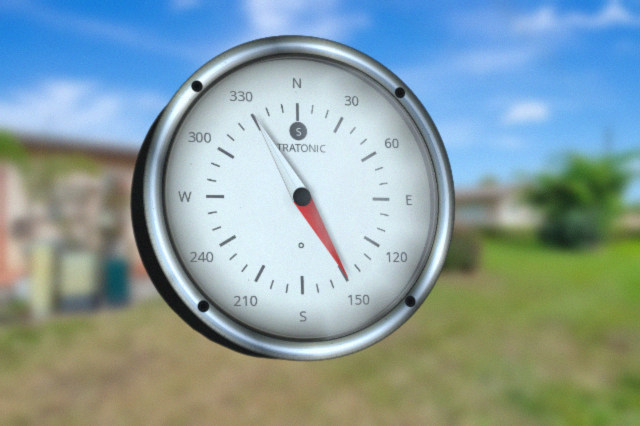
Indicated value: 150 °
